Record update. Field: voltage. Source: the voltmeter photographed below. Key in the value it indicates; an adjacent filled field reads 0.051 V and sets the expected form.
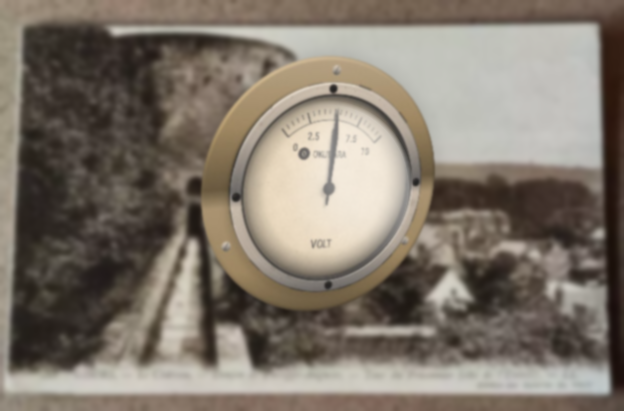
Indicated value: 5 V
